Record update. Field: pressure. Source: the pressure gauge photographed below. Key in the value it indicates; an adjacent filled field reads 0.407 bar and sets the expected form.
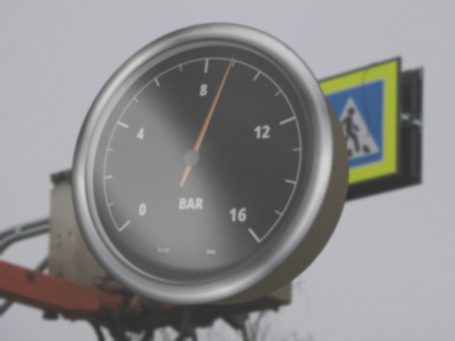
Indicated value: 9 bar
